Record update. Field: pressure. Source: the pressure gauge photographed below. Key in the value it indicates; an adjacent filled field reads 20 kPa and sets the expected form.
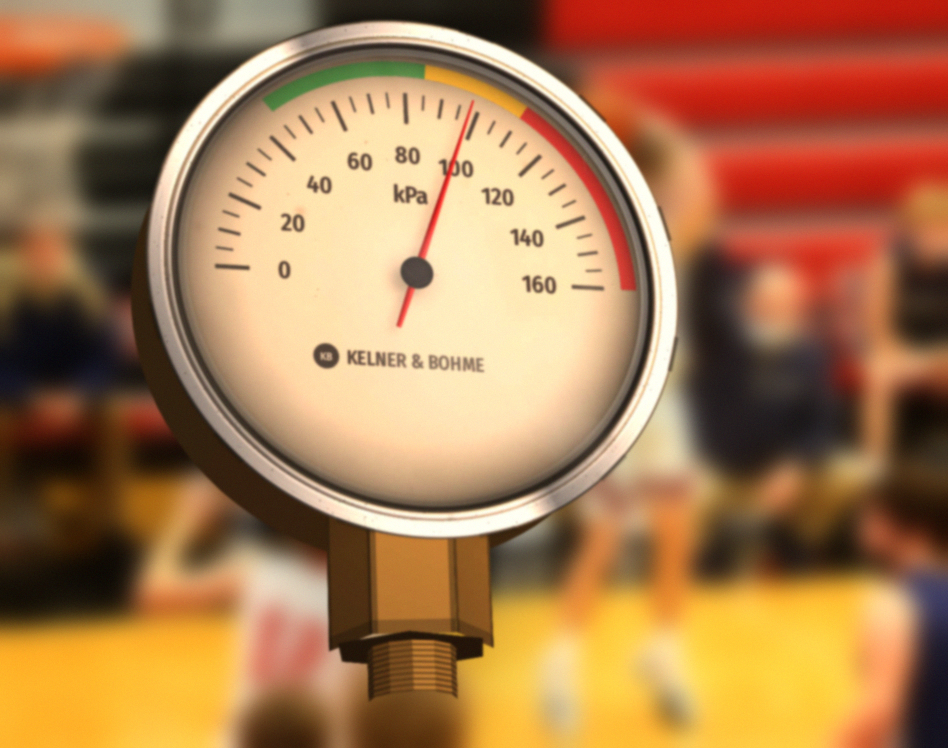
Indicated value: 97.5 kPa
